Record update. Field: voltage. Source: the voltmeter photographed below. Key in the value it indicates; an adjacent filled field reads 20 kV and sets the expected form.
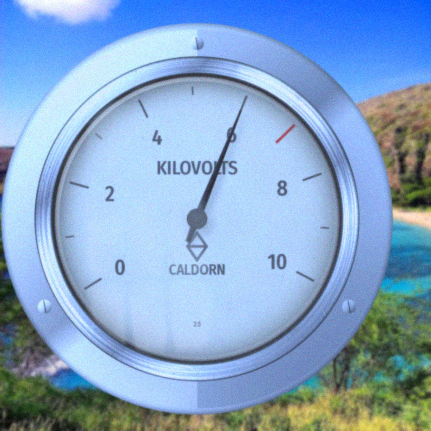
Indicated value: 6 kV
